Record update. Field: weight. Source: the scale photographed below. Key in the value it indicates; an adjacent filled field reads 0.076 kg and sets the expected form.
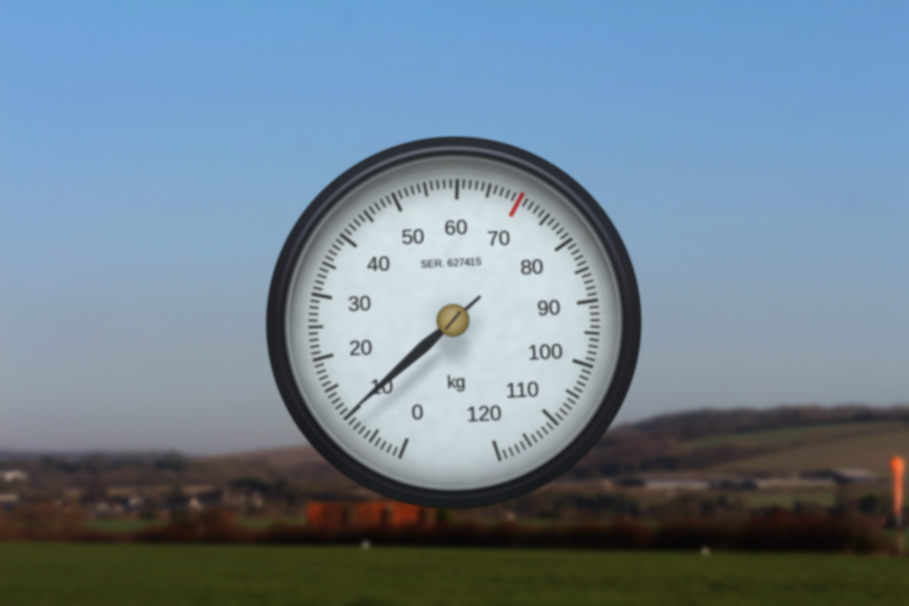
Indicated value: 10 kg
